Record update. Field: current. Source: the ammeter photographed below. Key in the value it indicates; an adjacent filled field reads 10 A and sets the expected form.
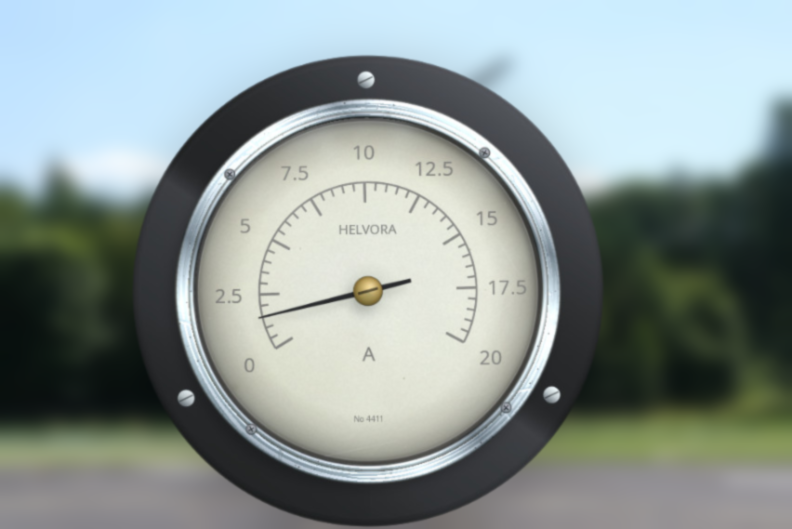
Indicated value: 1.5 A
